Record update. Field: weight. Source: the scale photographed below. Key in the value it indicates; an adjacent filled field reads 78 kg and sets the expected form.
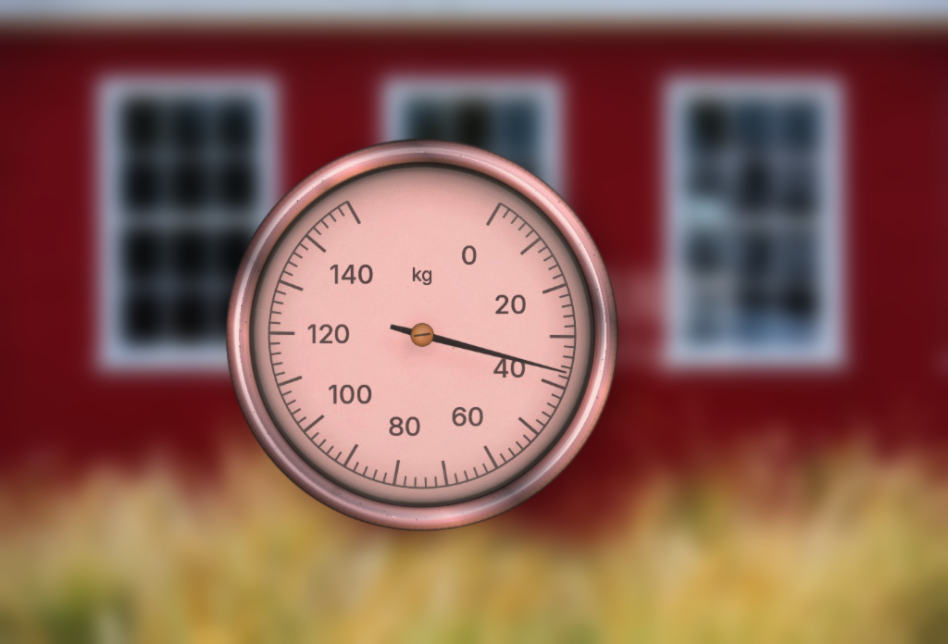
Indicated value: 37 kg
